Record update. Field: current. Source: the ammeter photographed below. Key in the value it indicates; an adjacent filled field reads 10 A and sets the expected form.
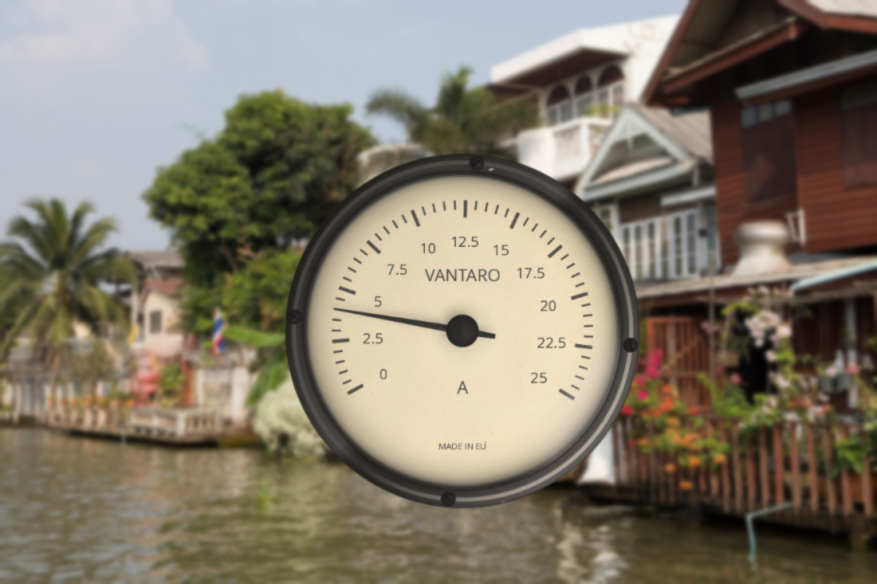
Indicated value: 4 A
